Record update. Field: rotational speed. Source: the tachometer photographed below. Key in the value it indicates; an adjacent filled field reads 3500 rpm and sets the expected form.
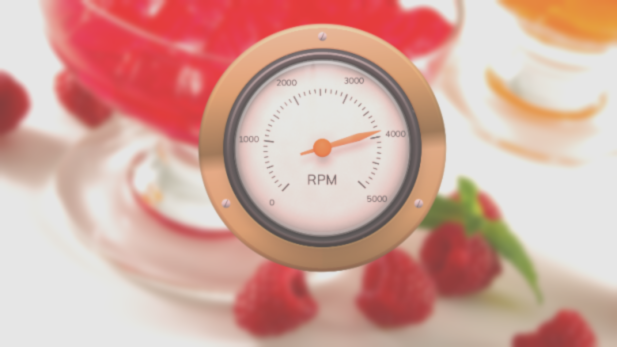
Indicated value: 3900 rpm
